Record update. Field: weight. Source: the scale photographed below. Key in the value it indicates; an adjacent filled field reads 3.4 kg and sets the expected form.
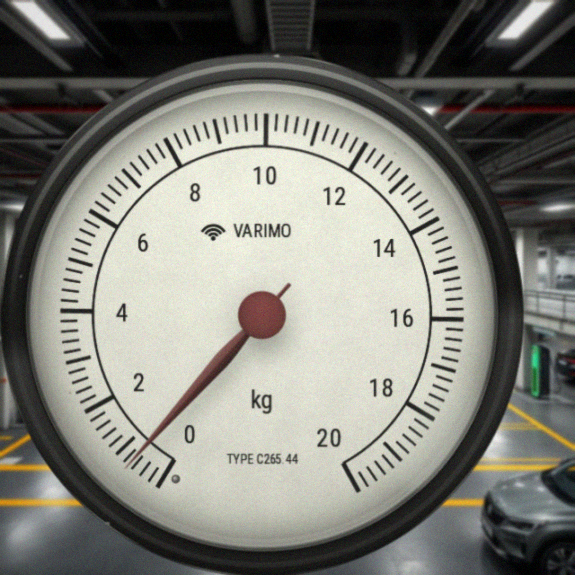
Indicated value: 0.7 kg
